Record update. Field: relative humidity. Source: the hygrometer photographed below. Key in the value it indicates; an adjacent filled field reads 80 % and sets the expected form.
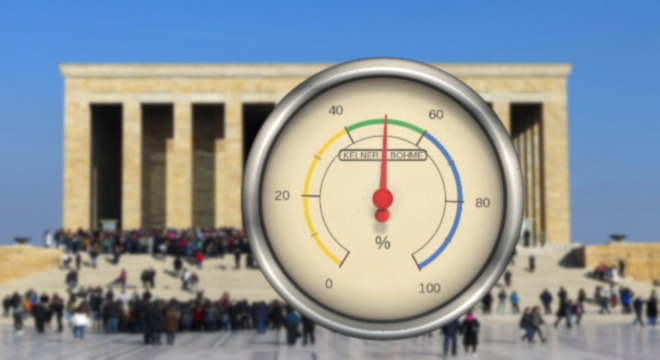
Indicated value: 50 %
